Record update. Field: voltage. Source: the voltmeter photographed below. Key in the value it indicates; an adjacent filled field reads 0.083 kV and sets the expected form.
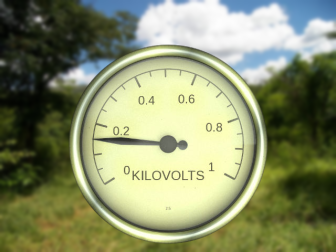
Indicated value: 0.15 kV
